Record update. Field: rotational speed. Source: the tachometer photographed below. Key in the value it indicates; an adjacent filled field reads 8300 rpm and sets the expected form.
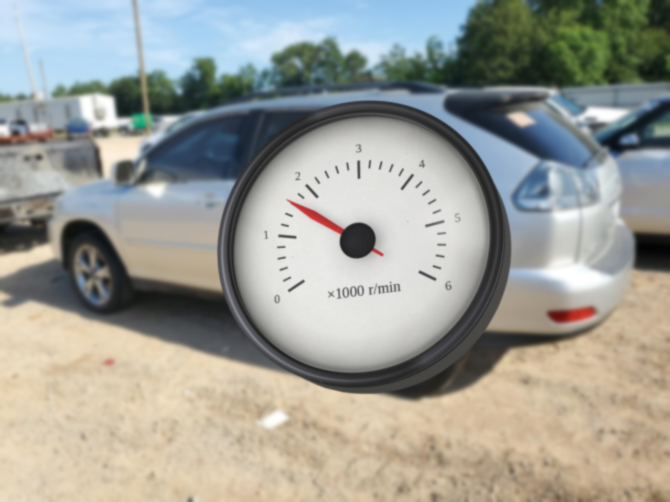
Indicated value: 1600 rpm
